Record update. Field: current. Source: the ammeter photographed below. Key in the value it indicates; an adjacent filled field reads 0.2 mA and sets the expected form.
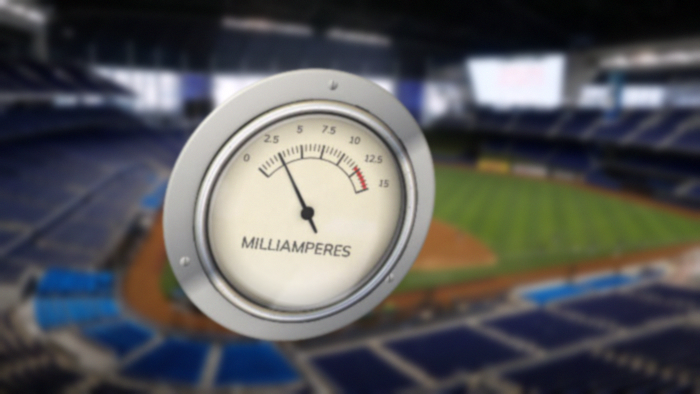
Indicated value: 2.5 mA
